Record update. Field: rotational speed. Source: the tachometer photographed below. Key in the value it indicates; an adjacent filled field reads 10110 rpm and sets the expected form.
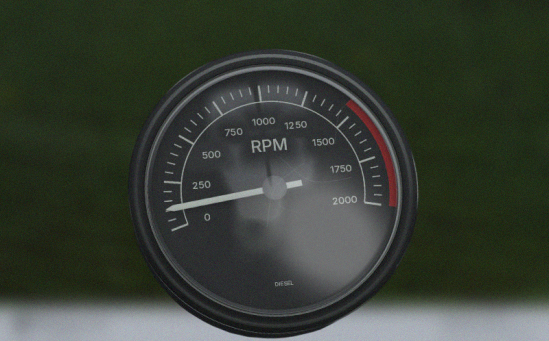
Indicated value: 100 rpm
